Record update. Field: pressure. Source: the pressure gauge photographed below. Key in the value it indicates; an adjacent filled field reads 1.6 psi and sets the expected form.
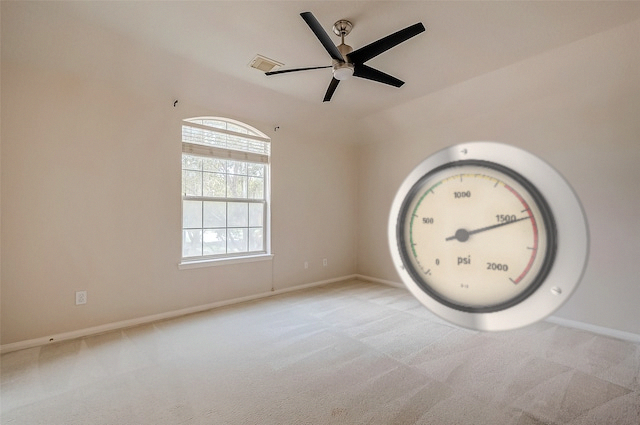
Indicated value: 1550 psi
